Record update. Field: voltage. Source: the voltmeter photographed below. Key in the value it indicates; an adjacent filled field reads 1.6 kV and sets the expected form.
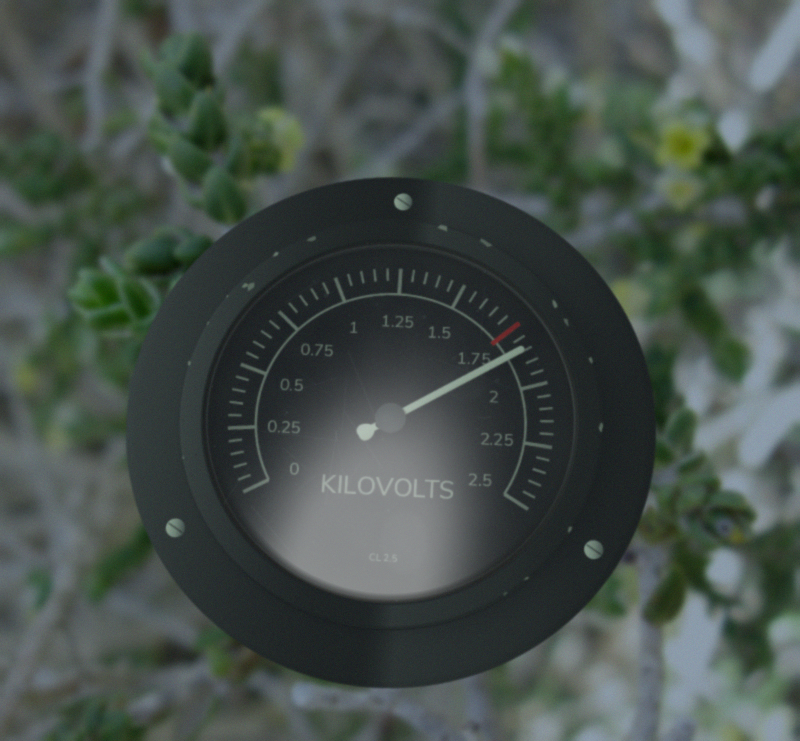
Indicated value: 1.85 kV
